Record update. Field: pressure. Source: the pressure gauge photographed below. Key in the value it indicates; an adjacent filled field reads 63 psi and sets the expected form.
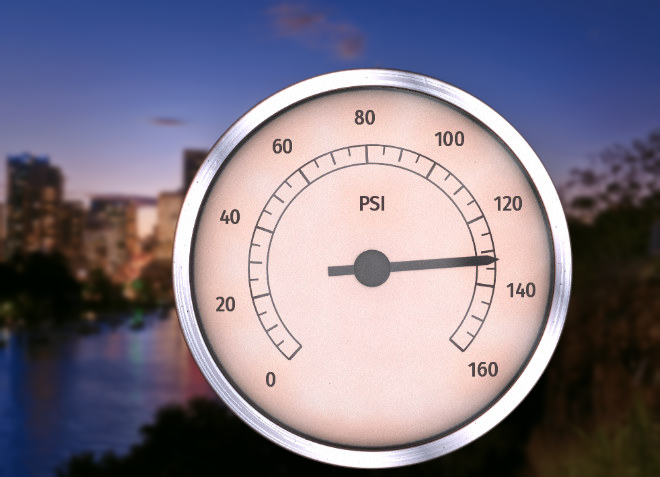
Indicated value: 132.5 psi
